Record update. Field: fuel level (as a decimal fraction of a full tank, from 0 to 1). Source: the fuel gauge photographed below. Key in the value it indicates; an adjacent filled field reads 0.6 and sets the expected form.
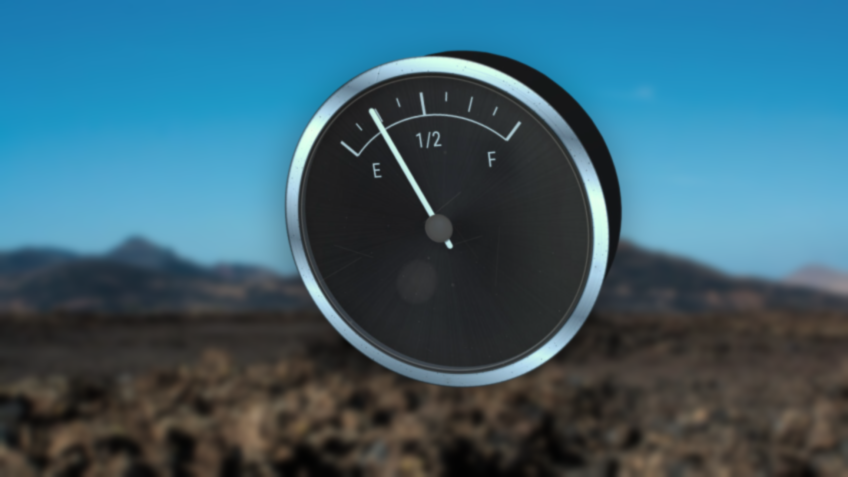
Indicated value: 0.25
